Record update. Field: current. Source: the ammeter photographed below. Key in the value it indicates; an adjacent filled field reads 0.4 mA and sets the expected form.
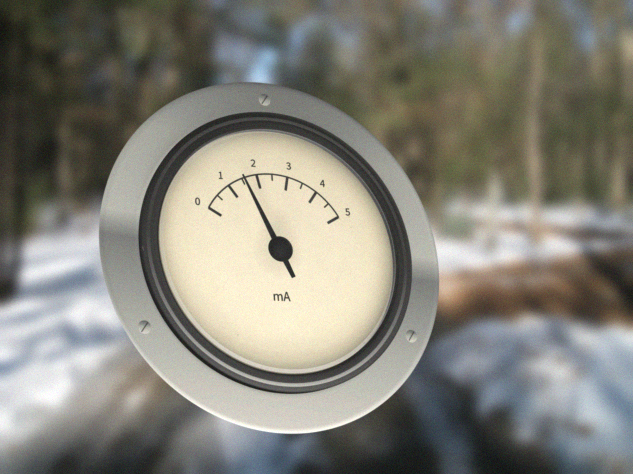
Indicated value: 1.5 mA
